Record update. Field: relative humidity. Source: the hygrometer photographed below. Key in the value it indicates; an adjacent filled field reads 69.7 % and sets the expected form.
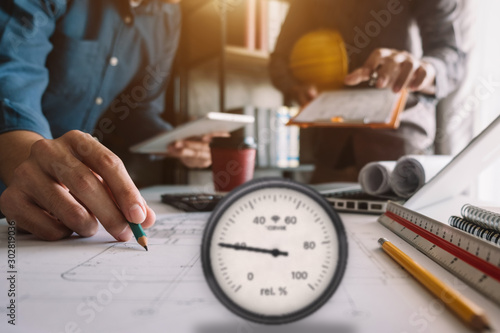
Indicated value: 20 %
